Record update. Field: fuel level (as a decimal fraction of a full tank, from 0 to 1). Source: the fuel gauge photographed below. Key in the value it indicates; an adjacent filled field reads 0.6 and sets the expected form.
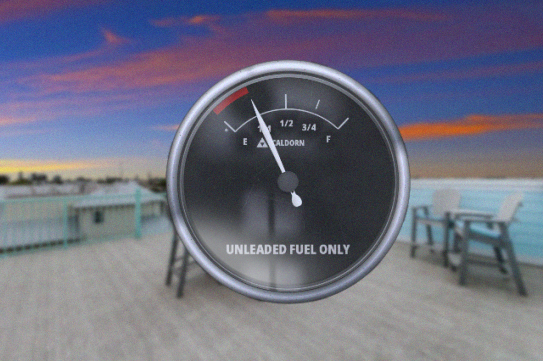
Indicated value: 0.25
